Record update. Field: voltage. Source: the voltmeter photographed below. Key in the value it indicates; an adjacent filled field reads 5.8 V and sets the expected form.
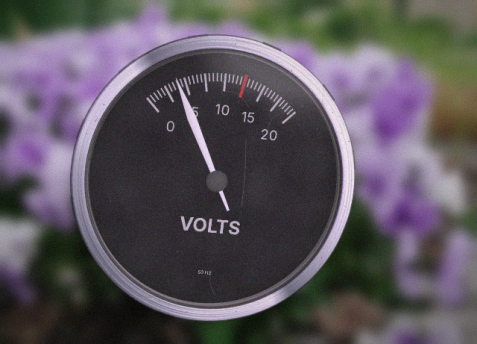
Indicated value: 4 V
